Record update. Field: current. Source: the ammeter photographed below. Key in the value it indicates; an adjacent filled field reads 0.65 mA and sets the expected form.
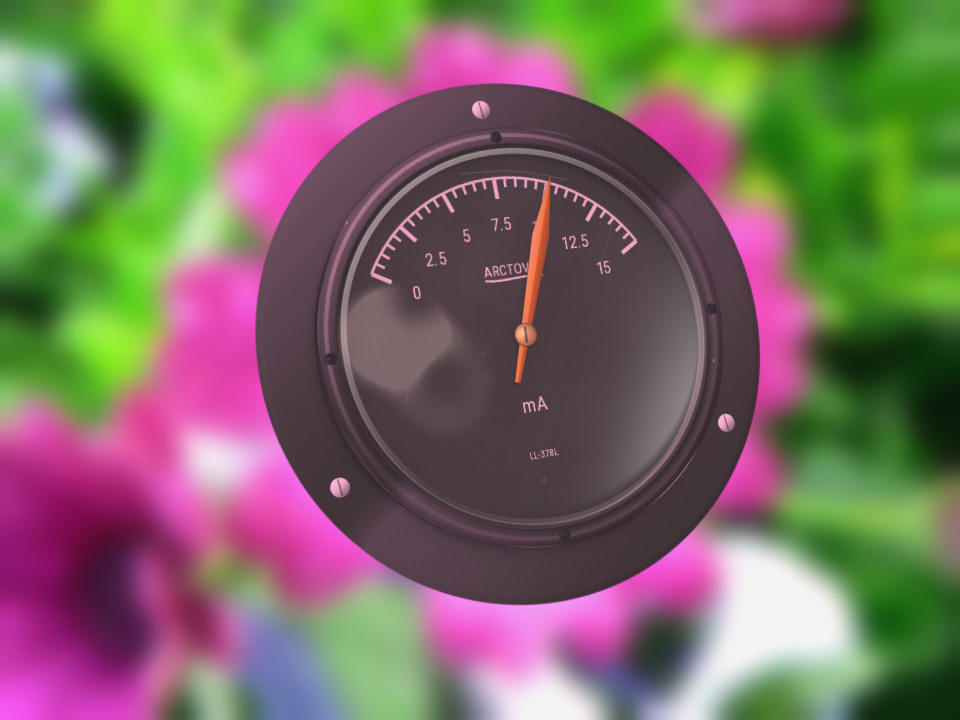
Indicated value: 10 mA
